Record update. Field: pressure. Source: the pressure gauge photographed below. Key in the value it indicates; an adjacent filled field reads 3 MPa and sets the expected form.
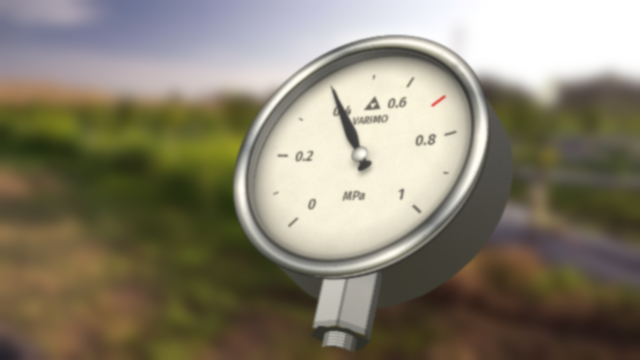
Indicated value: 0.4 MPa
